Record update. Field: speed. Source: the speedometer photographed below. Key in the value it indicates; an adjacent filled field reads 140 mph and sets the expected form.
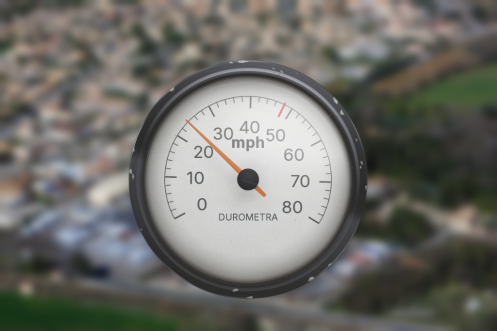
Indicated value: 24 mph
